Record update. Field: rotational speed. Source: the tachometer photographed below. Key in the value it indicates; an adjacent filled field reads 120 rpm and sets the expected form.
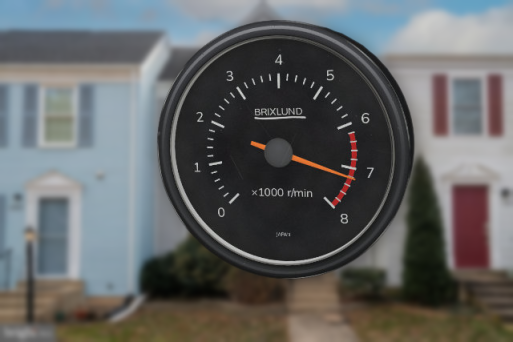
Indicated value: 7200 rpm
